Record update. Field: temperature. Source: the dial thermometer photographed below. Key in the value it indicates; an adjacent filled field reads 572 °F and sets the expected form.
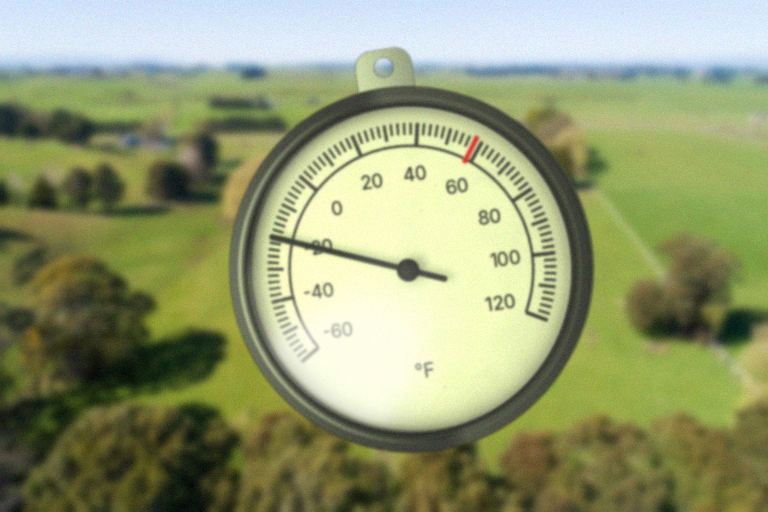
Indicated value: -20 °F
